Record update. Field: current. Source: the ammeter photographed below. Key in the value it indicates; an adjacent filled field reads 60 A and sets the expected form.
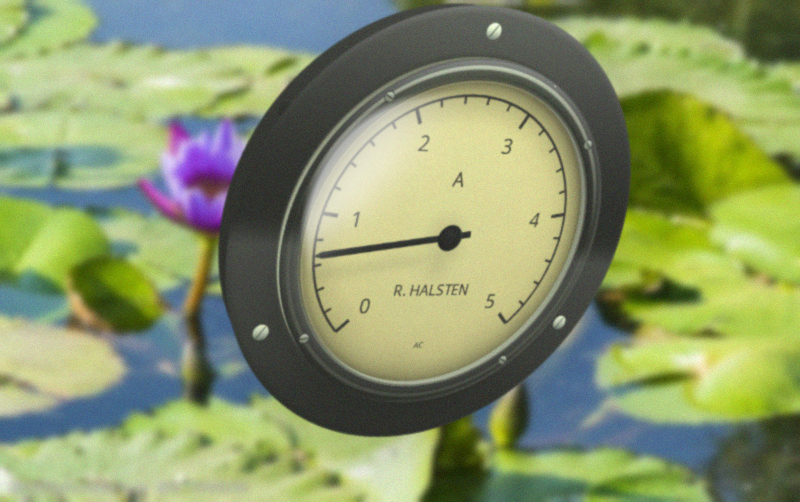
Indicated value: 0.7 A
